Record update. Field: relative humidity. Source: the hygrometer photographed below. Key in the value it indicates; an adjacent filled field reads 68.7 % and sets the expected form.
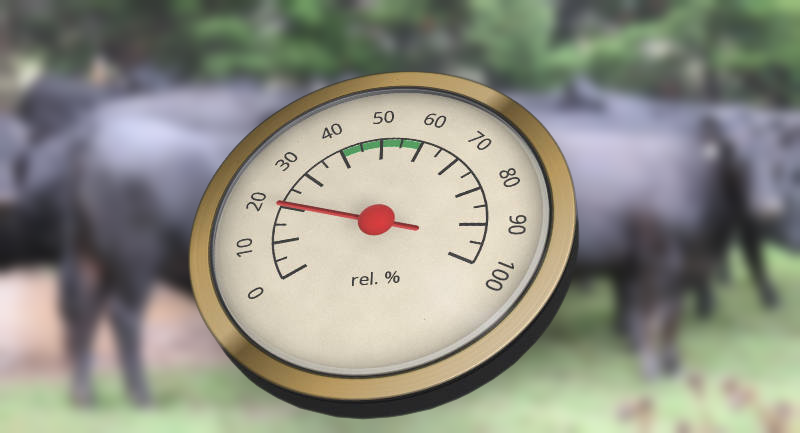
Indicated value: 20 %
